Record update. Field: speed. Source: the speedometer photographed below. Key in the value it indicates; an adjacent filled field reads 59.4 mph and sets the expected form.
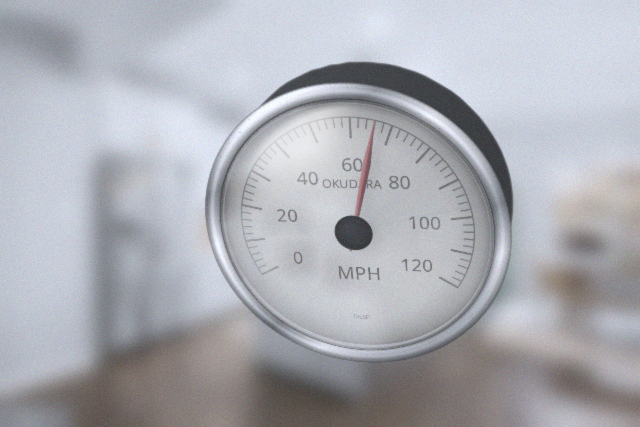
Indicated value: 66 mph
